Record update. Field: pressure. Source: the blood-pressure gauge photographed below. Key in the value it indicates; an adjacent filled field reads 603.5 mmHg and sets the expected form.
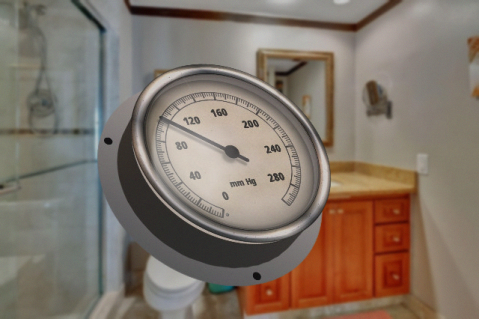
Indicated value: 100 mmHg
